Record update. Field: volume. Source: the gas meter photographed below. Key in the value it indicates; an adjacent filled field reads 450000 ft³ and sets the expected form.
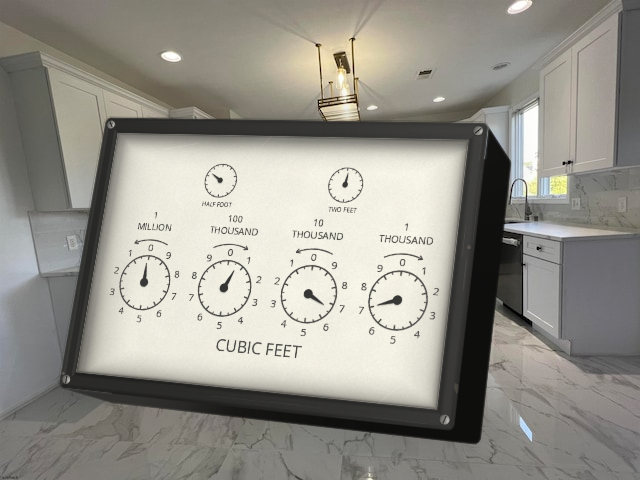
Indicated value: 6700 ft³
